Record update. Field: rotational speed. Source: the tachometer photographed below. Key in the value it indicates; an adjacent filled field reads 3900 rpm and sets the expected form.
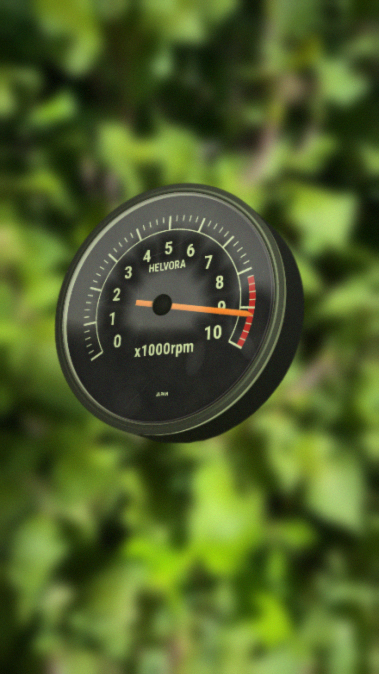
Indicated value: 9200 rpm
